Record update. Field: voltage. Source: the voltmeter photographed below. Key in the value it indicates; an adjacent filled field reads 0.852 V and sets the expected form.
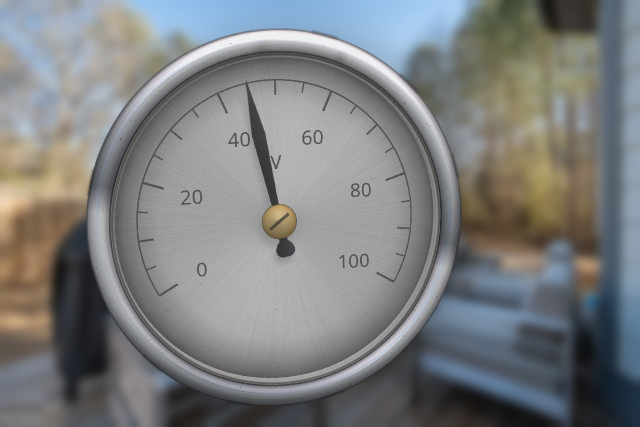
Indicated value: 45 V
